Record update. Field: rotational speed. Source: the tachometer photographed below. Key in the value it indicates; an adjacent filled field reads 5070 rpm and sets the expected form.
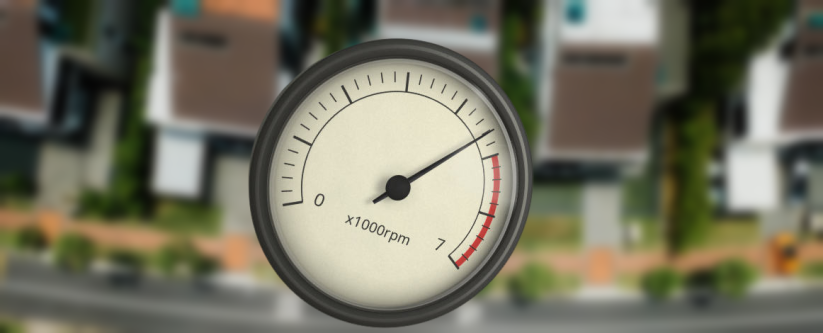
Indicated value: 4600 rpm
